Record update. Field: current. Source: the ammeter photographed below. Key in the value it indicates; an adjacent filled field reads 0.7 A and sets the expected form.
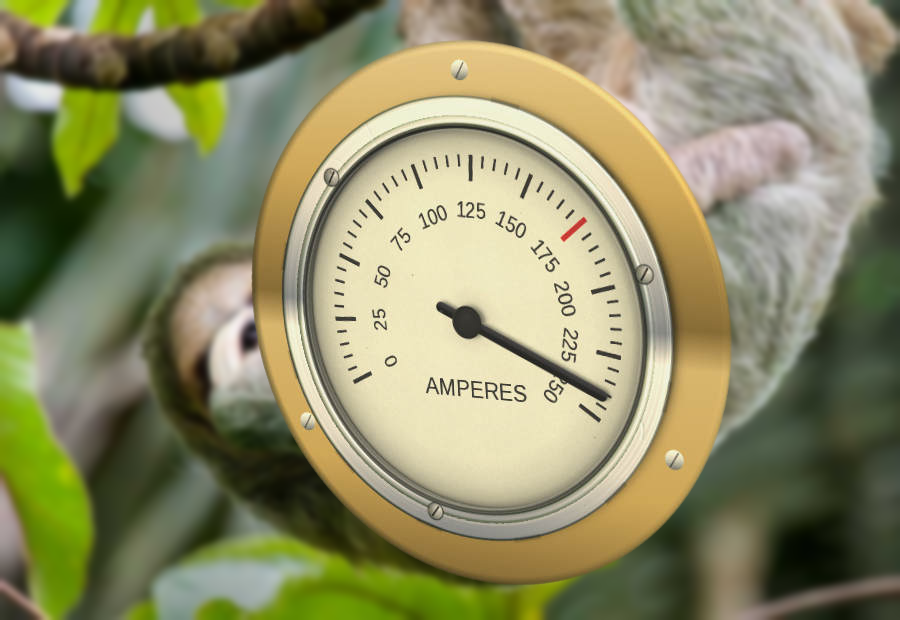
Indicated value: 240 A
